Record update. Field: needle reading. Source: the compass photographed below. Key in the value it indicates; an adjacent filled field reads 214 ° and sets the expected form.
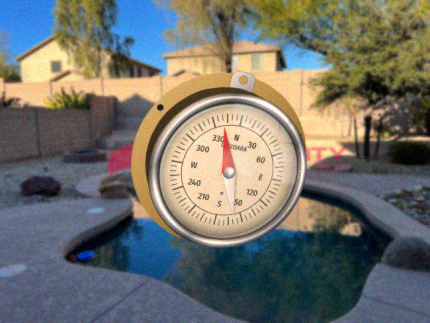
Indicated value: 340 °
